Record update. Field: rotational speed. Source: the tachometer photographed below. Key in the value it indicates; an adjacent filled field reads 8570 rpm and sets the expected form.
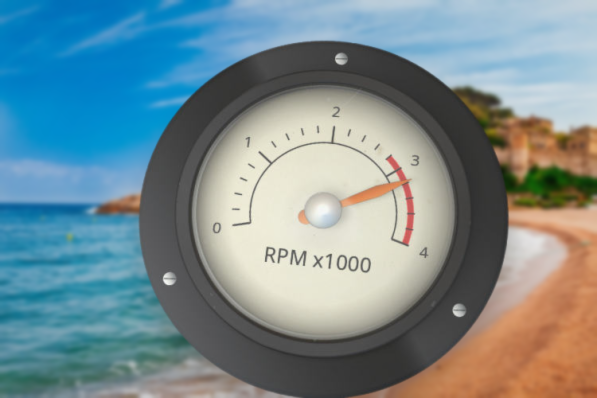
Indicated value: 3200 rpm
